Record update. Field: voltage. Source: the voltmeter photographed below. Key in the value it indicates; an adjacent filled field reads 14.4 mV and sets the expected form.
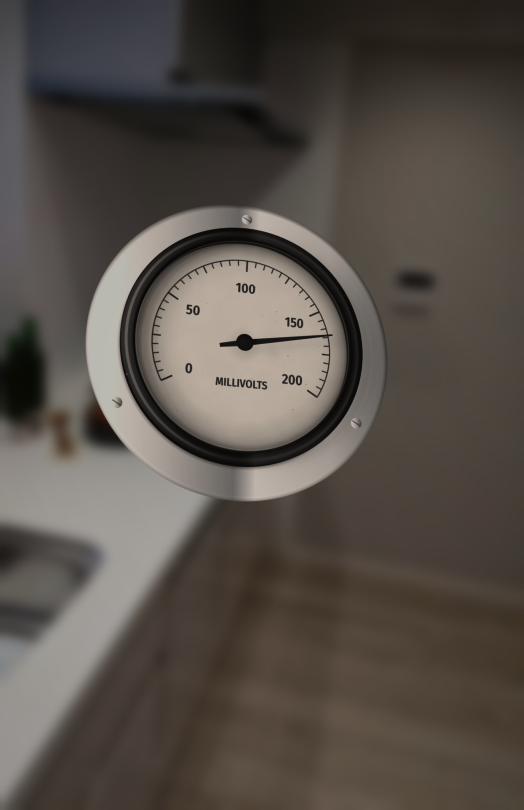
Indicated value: 165 mV
